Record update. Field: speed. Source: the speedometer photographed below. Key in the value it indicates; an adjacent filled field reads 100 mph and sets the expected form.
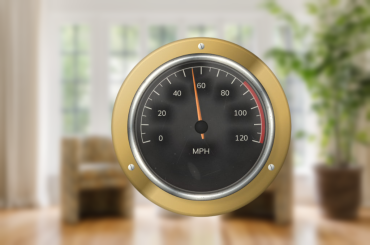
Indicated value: 55 mph
